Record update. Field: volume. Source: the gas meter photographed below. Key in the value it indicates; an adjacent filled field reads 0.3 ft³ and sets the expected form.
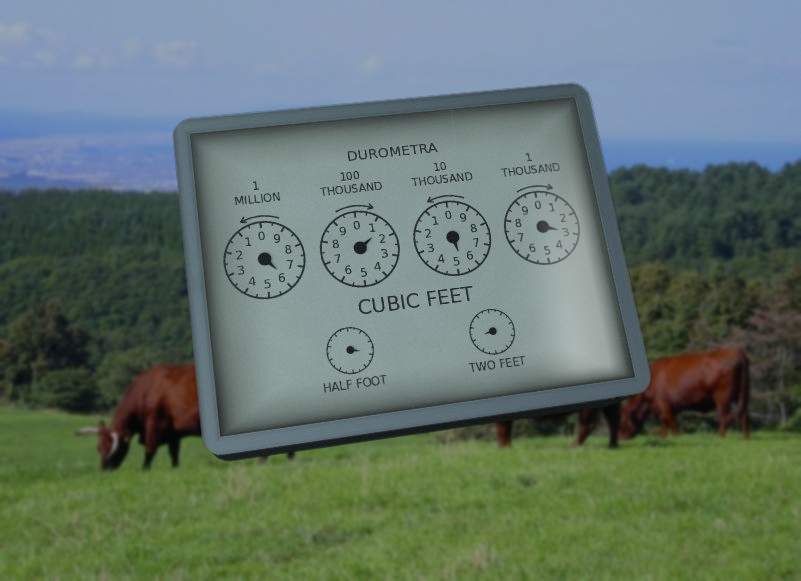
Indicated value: 615300 ft³
